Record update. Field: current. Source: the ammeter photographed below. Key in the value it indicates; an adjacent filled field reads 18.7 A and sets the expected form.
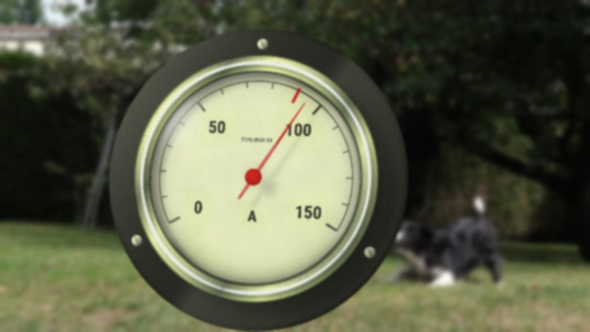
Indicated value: 95 A
